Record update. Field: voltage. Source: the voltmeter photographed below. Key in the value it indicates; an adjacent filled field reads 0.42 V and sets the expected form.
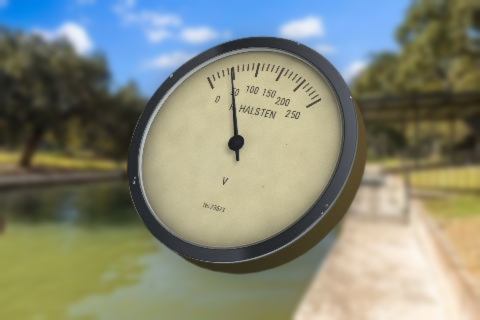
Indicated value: 50 V
